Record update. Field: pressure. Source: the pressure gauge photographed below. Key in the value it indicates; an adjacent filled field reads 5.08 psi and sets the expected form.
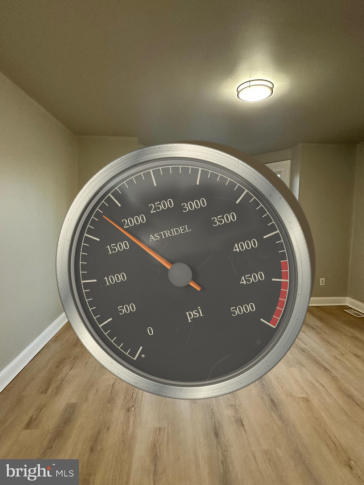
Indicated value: 1800 psi
